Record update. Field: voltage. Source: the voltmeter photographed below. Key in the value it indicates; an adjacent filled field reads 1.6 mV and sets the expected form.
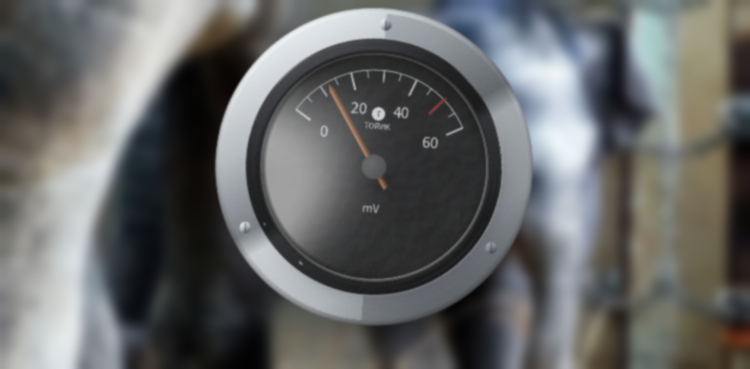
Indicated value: 12.5 mV
